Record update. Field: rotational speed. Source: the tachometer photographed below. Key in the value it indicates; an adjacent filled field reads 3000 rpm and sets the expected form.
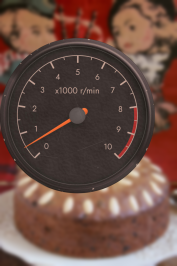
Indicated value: 500 rpm
